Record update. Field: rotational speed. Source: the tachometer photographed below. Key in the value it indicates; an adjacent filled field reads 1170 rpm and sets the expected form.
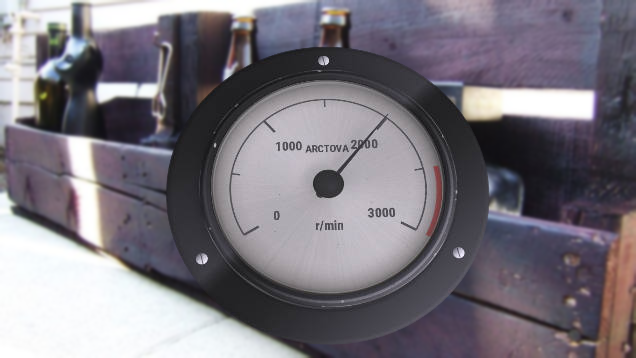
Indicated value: 2000 rpm
